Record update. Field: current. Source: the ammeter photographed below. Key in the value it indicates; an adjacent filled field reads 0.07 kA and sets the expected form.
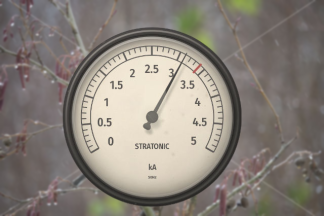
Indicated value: 3.1 kA
